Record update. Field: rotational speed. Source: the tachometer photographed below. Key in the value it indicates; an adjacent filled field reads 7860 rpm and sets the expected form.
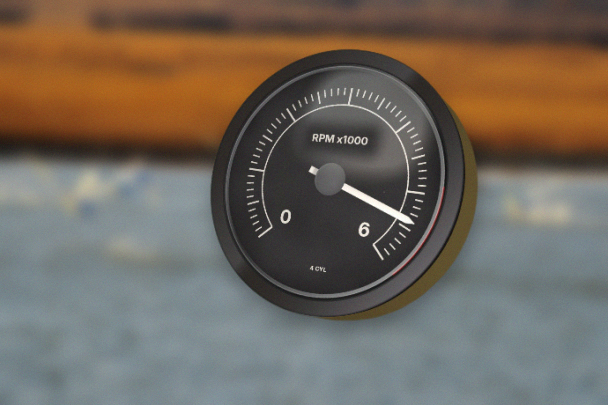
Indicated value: 5400 rpm
